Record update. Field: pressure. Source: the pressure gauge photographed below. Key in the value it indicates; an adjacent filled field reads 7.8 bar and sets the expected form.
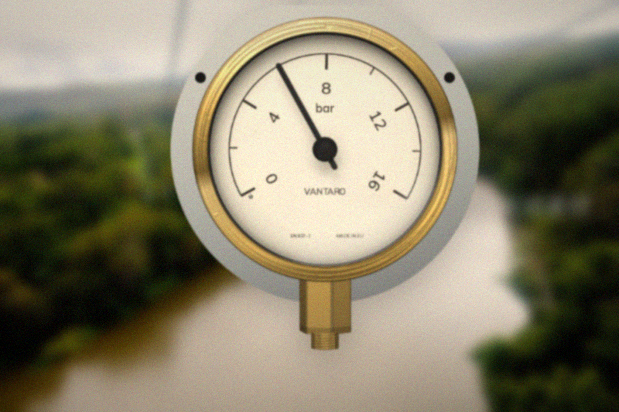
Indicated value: 6 bar
